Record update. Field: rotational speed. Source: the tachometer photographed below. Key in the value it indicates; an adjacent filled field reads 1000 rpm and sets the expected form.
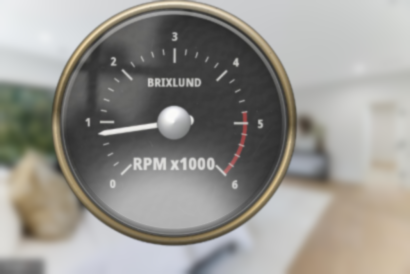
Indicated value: 800 rpm
